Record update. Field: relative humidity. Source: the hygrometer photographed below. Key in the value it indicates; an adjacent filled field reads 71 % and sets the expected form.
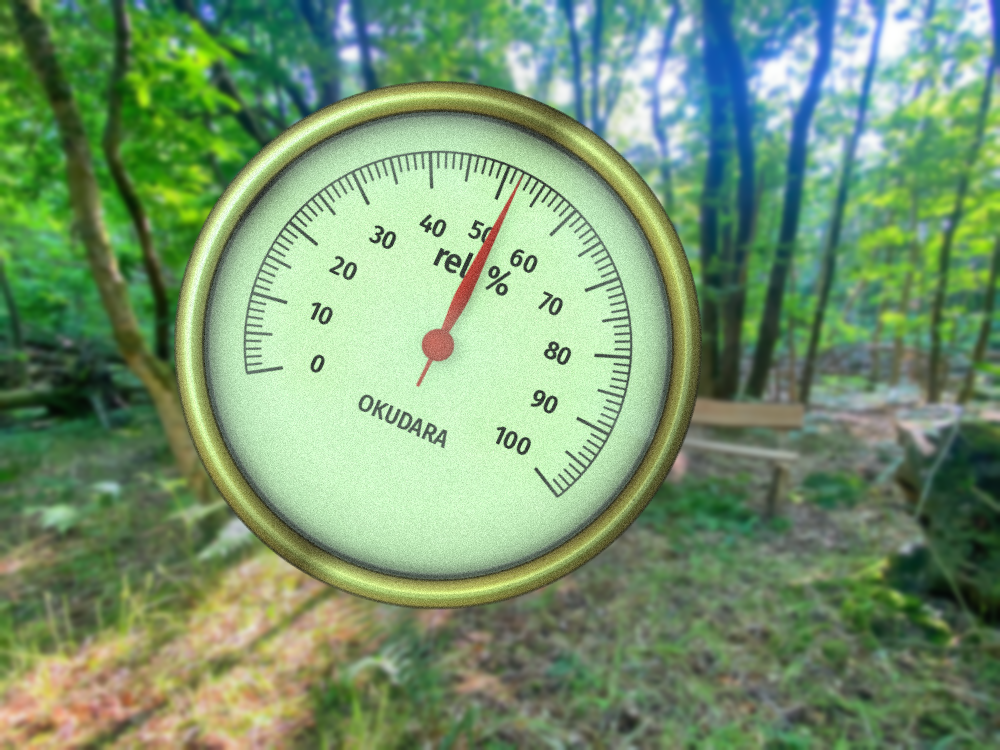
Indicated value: 52 %
